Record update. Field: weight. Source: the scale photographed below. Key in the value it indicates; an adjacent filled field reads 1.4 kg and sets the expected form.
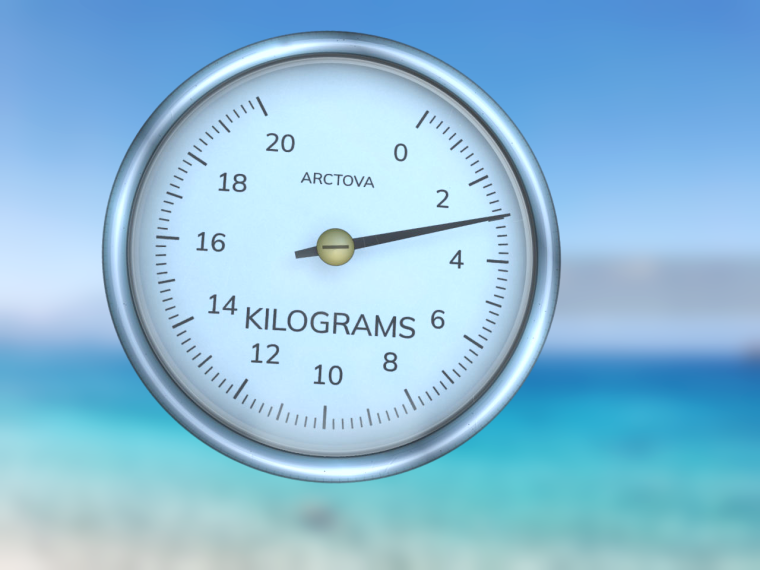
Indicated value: 3 kg
